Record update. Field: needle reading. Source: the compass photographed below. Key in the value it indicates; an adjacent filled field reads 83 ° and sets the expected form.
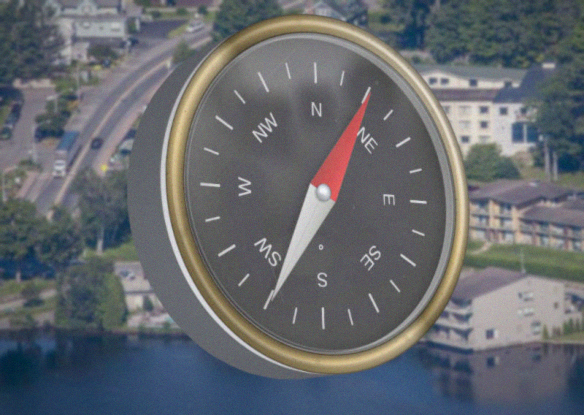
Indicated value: 30 °
